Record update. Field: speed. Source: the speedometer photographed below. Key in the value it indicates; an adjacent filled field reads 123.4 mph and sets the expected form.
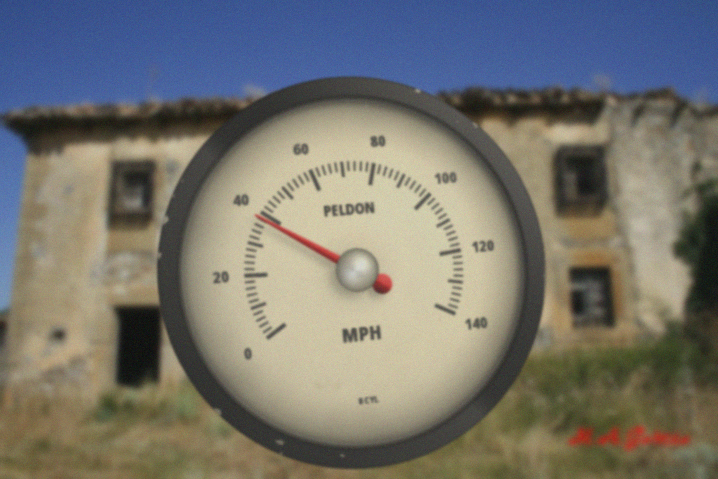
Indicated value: 38 mph
